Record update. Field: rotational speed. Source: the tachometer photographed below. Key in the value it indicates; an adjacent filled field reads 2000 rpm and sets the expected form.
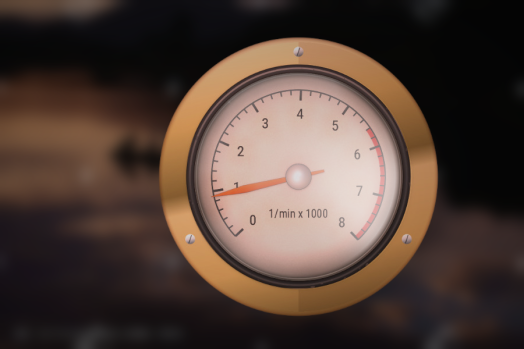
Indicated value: 900 rpm
